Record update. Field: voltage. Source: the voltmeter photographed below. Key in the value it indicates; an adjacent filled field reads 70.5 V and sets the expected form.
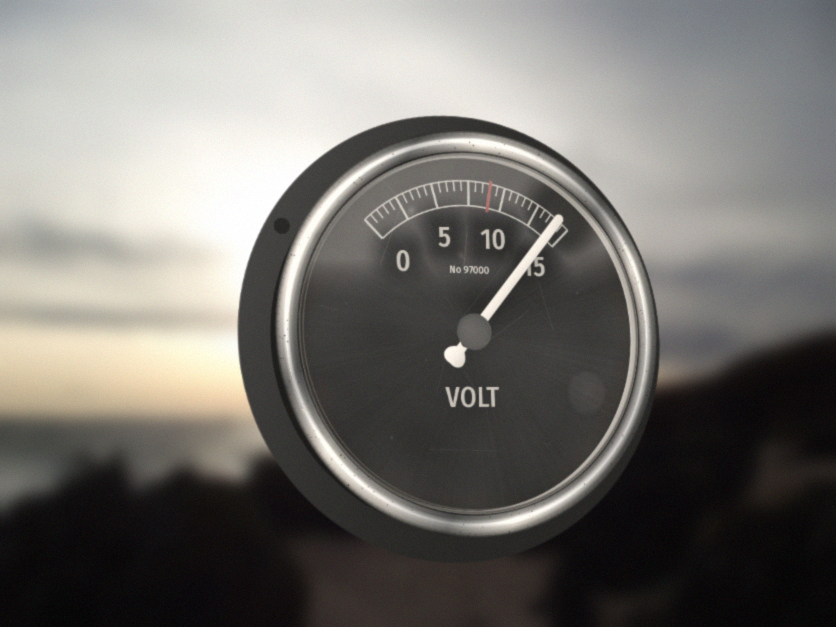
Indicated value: 14 V
